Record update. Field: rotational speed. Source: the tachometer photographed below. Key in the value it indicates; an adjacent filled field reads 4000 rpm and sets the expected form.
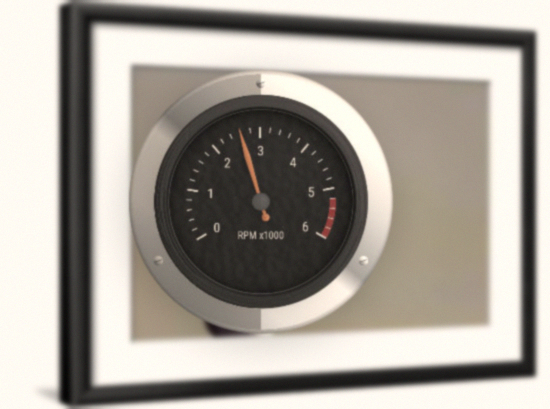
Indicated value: 2600 rpm
